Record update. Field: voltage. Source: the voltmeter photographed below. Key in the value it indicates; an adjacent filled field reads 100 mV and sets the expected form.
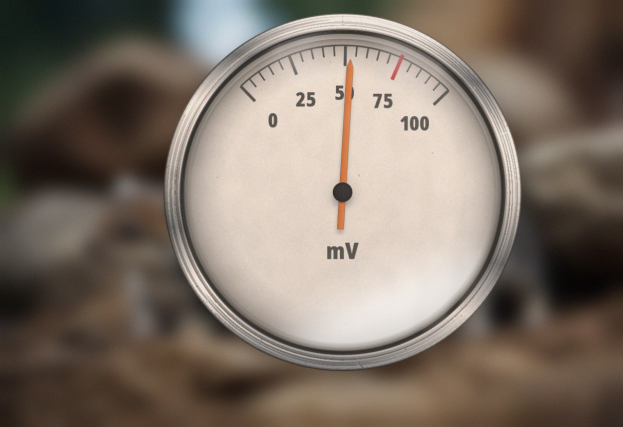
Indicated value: 52.5 mV
